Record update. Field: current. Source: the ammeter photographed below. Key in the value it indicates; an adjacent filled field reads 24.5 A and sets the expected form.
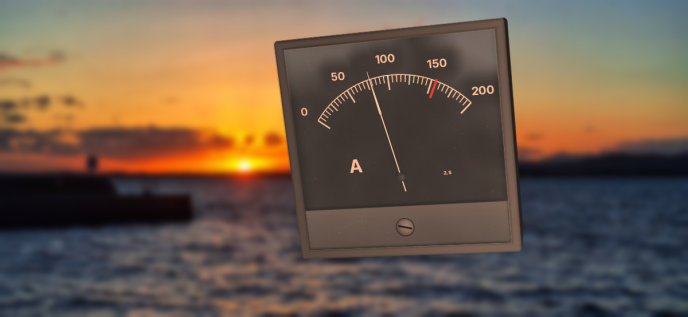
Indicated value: 80 A
